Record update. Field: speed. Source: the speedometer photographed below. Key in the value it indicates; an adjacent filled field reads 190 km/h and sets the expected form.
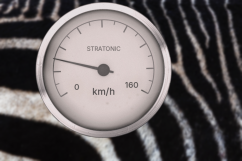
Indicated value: 30 km/h
